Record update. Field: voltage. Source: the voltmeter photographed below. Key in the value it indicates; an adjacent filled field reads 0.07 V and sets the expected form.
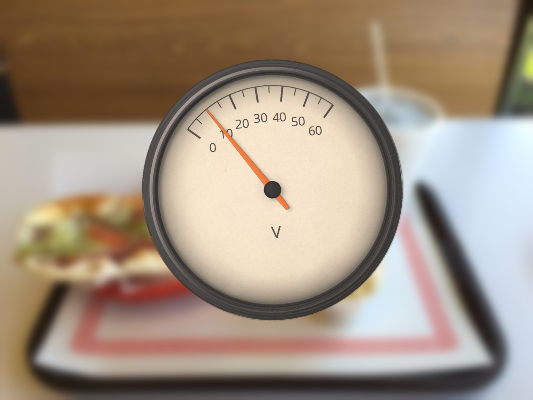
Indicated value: 10 V
